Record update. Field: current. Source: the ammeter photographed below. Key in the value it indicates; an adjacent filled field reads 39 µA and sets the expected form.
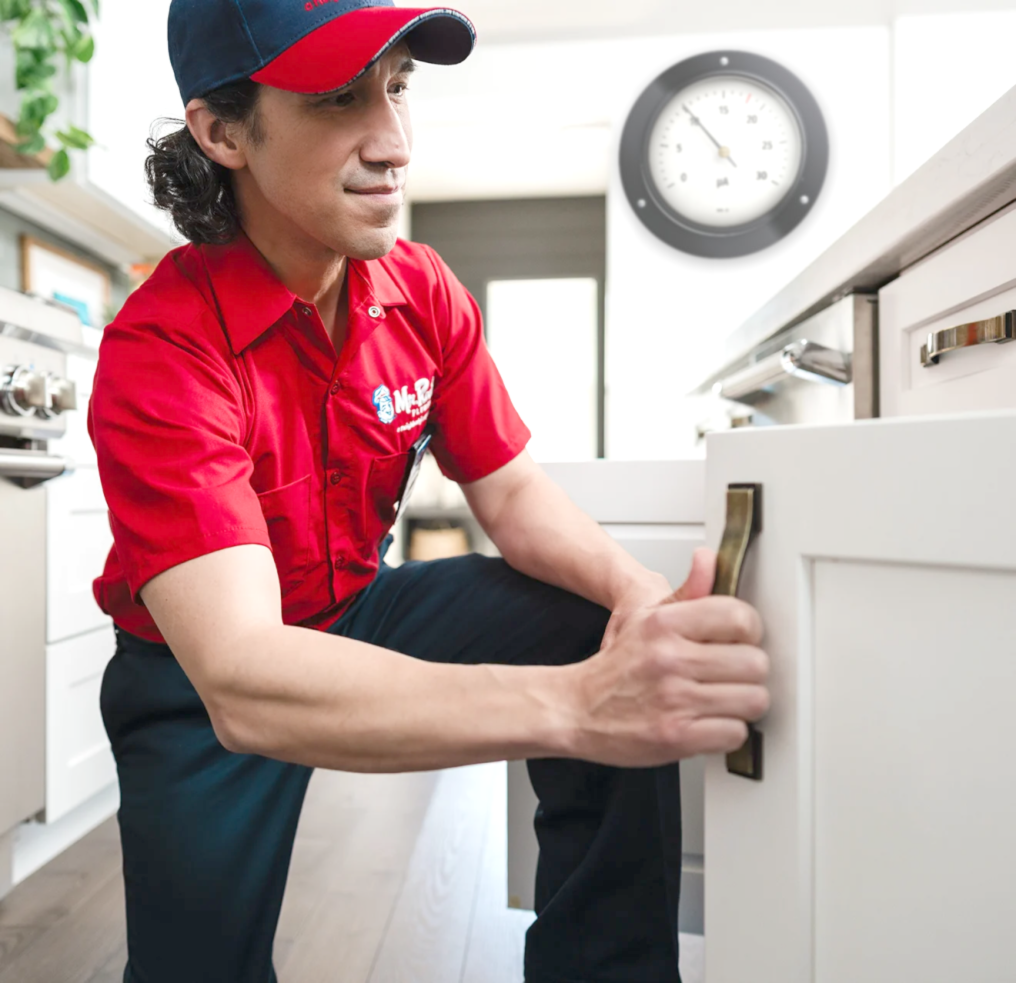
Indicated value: 10 µA
